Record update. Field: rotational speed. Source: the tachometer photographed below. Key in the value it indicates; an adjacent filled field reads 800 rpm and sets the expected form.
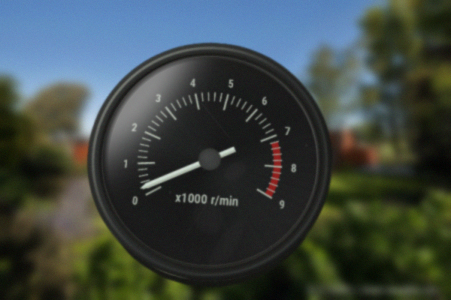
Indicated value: 200 rpm
